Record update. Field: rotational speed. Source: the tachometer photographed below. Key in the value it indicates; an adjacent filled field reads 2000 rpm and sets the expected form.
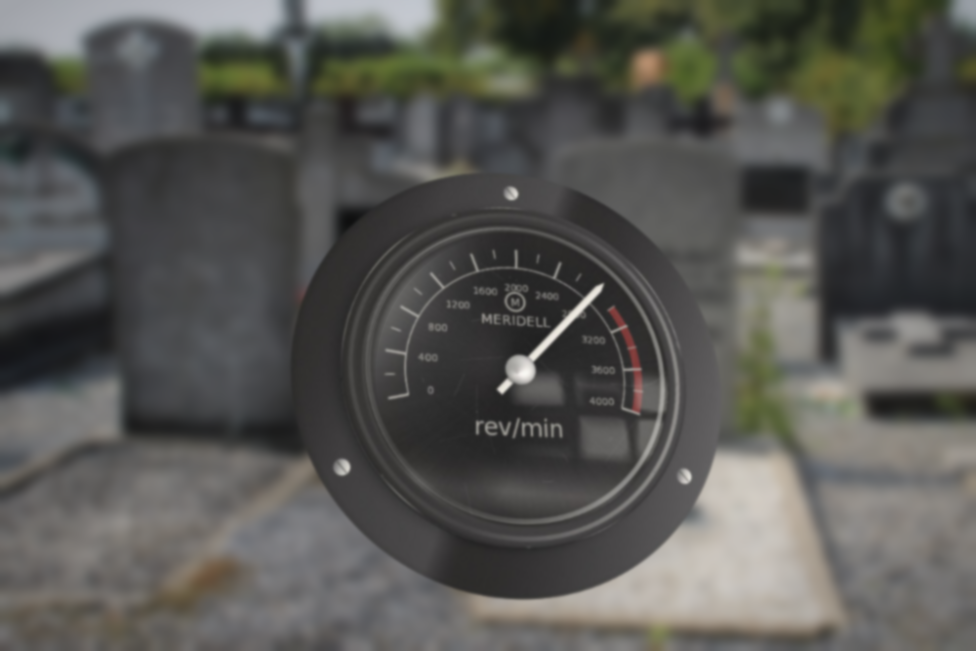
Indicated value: 2800 rpm
